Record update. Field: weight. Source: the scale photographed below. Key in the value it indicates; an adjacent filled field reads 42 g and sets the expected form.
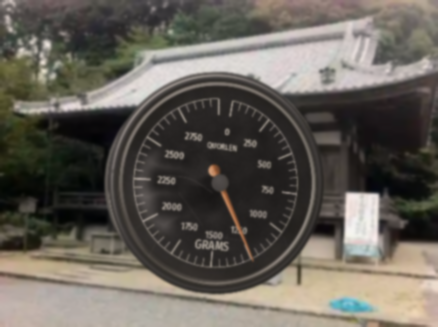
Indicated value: 1250 g
